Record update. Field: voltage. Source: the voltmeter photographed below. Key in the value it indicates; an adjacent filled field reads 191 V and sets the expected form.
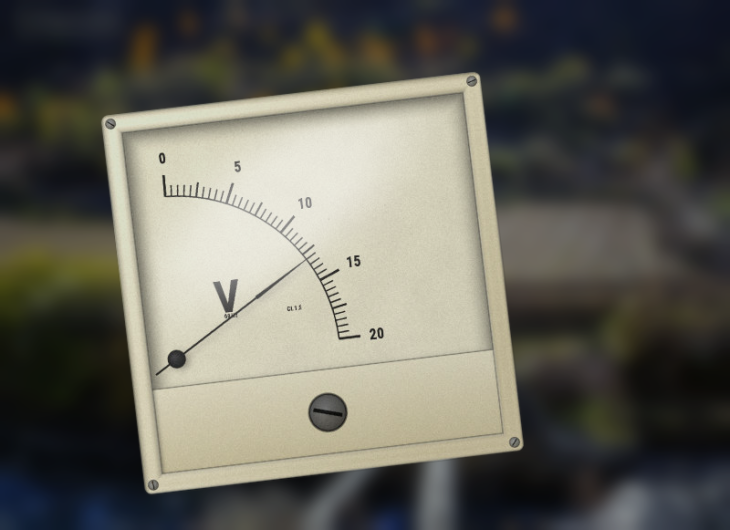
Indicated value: 13 V
